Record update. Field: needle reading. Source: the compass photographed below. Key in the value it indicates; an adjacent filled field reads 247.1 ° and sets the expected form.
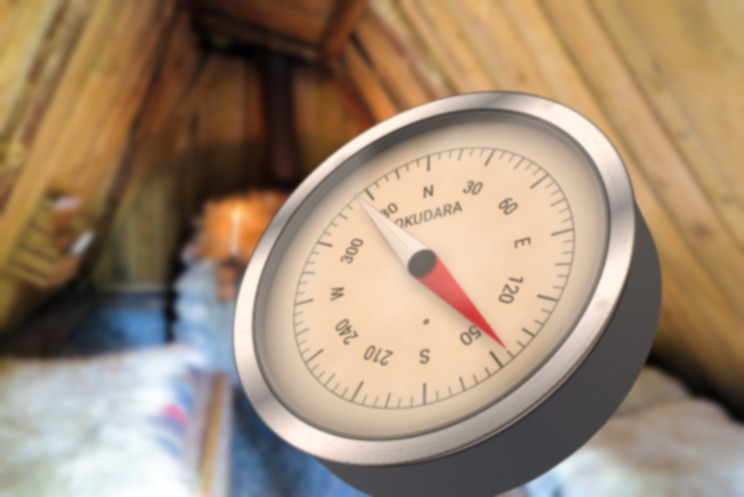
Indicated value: 145 °
